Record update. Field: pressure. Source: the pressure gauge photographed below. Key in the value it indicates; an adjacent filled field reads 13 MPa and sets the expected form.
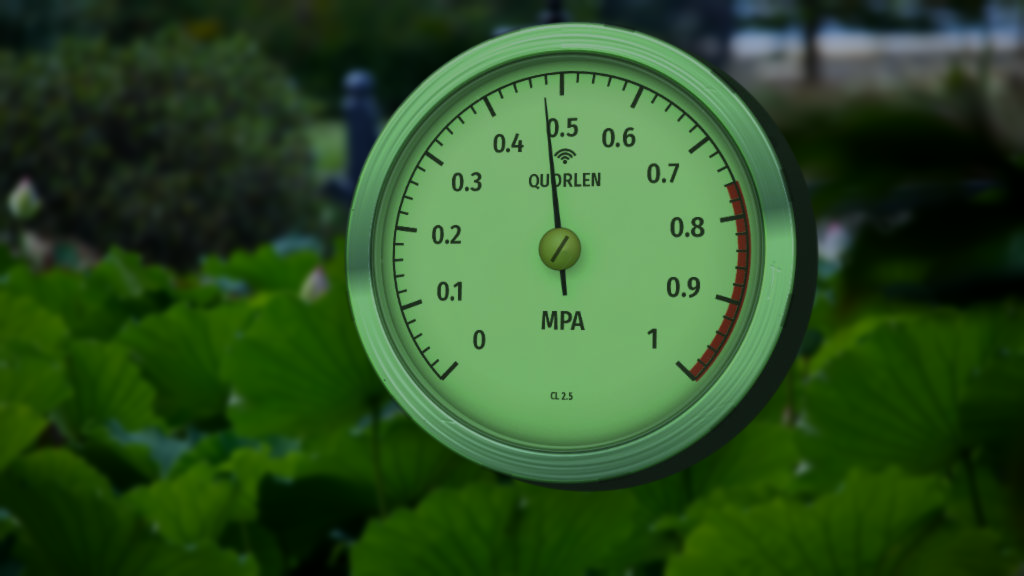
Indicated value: 0.48 MPa
